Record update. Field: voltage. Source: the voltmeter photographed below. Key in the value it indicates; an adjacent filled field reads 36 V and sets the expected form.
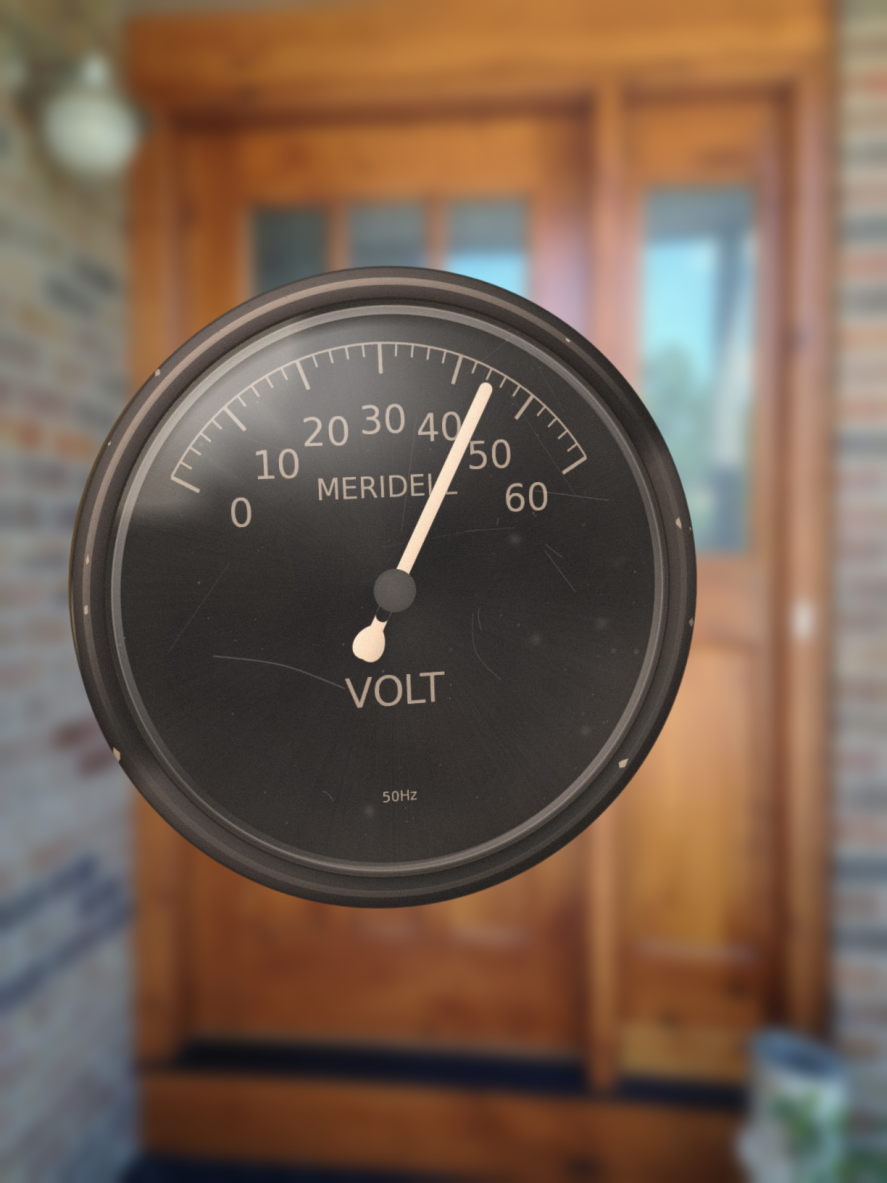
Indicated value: 44 V
